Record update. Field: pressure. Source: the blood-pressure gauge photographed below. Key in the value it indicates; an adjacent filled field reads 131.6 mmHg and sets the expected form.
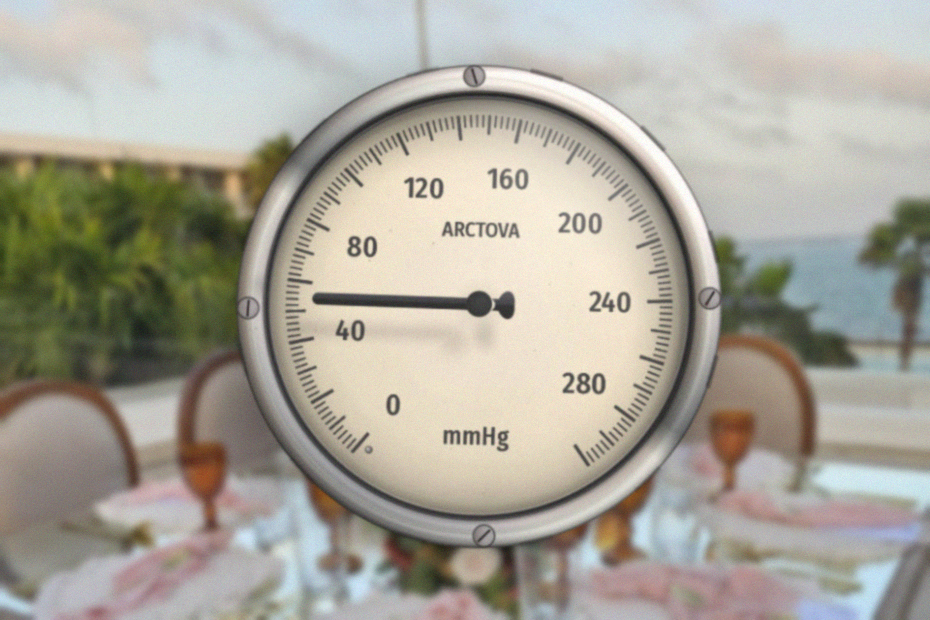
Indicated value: 54 mmHg
